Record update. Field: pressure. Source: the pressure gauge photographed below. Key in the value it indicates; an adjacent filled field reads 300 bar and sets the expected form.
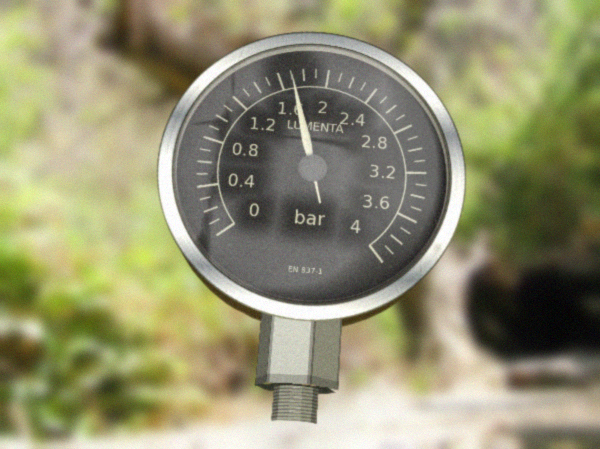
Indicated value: 1.7 bar
